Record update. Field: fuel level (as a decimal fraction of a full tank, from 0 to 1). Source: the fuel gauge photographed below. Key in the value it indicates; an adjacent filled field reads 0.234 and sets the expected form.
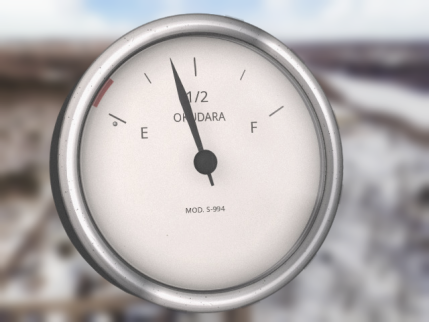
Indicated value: 0.375
